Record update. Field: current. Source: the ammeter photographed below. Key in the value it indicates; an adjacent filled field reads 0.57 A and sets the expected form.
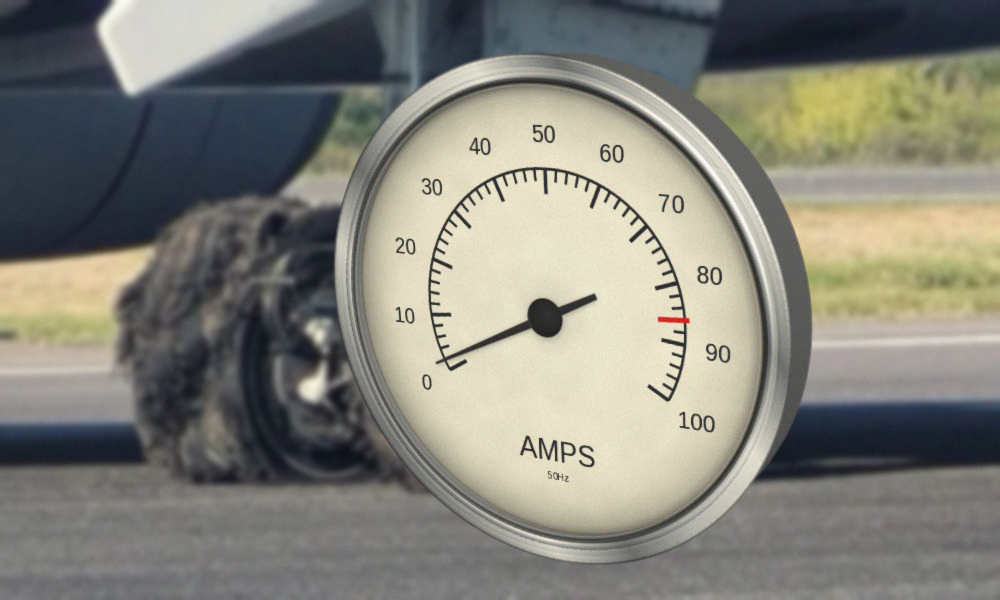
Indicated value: 2 A
